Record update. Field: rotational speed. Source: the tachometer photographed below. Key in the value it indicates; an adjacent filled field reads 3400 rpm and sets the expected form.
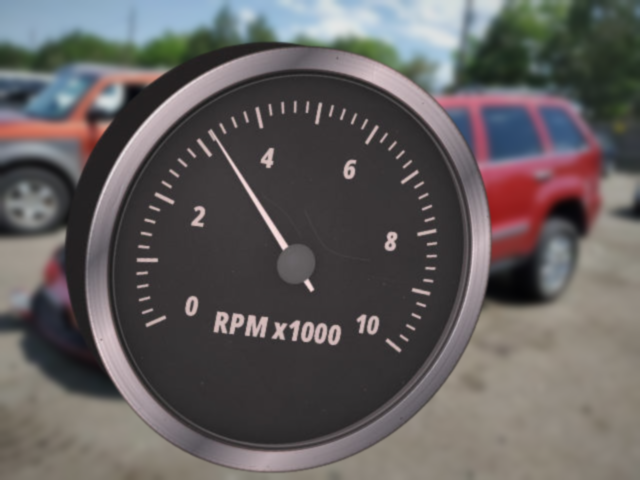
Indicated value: 3200 rpm
